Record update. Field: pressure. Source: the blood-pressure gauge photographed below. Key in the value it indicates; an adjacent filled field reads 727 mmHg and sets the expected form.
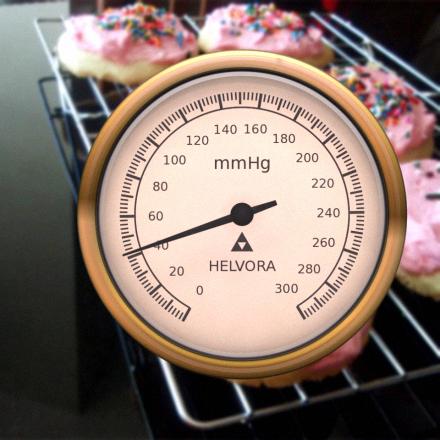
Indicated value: 42 mmHg
